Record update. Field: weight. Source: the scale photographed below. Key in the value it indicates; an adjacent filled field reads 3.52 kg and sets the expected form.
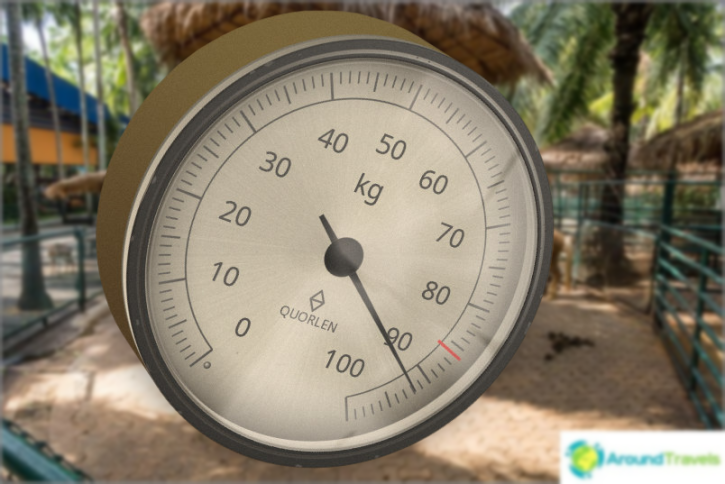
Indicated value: 92 kg
